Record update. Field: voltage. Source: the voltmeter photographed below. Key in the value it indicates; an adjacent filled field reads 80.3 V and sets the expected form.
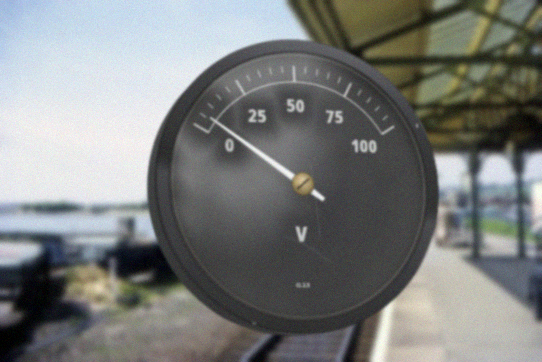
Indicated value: 5 V
